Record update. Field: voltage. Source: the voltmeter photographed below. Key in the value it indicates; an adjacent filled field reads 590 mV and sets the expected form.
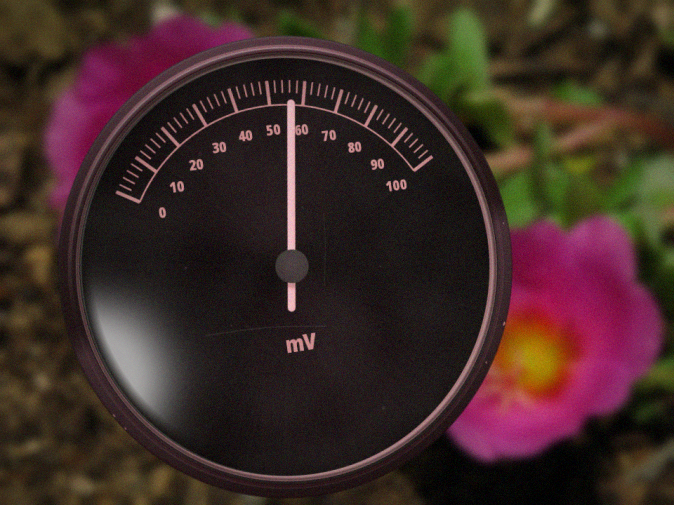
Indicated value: 56 mV
